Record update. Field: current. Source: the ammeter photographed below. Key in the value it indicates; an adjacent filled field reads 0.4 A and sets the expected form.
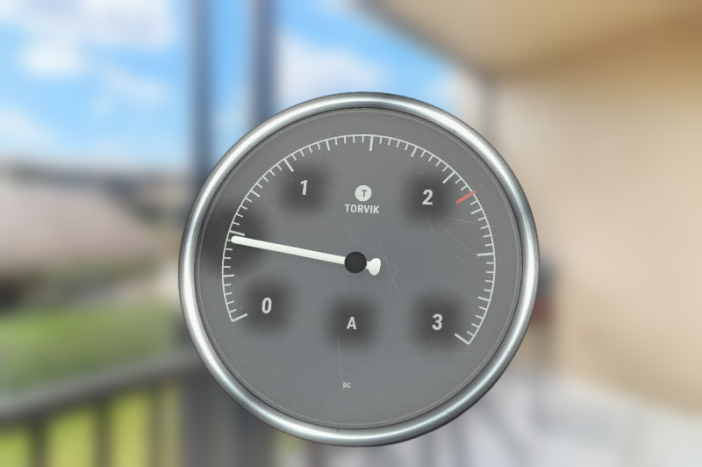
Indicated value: 0.45 A
